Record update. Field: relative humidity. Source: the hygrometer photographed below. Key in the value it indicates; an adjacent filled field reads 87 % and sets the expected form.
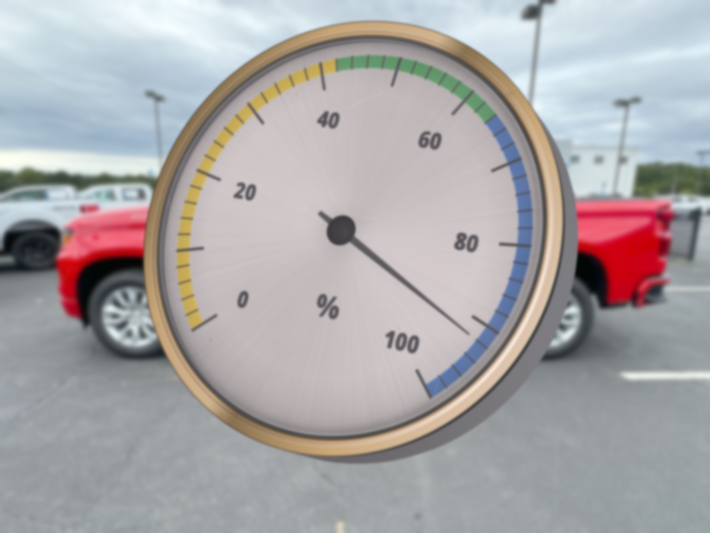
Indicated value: 92 %
